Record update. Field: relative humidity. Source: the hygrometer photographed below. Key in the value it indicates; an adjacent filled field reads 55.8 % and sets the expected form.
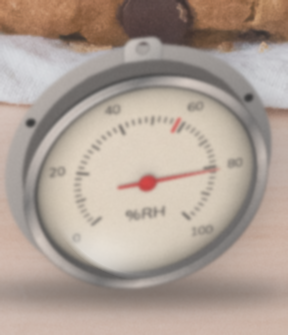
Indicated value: 80 %
